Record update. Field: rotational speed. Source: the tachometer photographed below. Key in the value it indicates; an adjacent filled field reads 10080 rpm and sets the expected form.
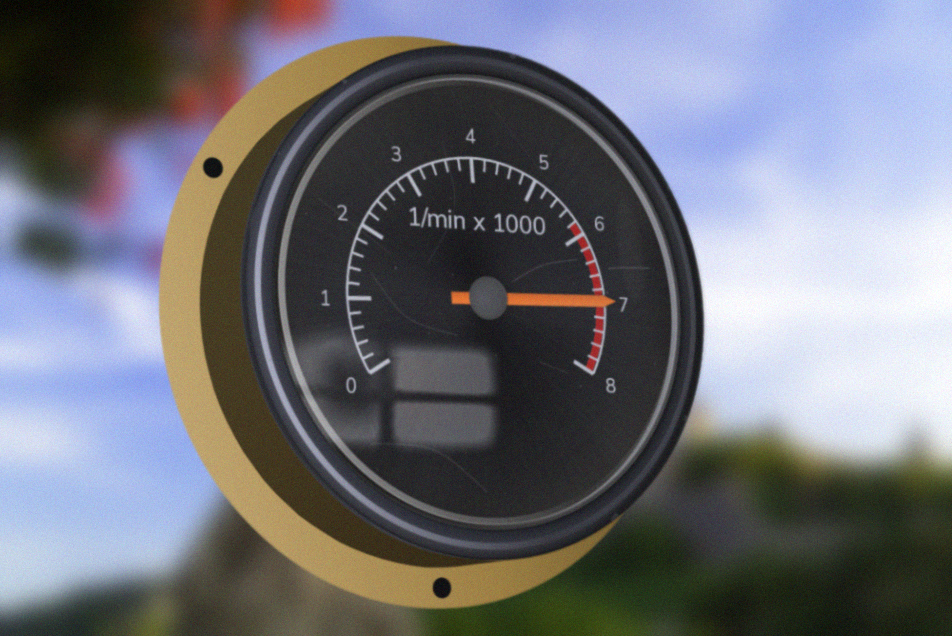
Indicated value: 7000 rpm
